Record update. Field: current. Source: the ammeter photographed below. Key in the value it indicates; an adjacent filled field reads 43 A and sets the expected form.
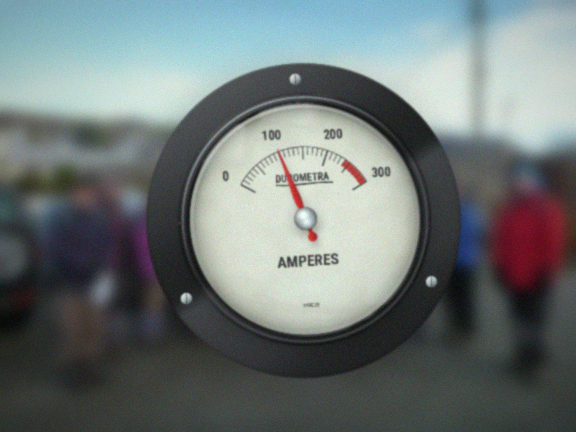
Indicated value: 100 A
